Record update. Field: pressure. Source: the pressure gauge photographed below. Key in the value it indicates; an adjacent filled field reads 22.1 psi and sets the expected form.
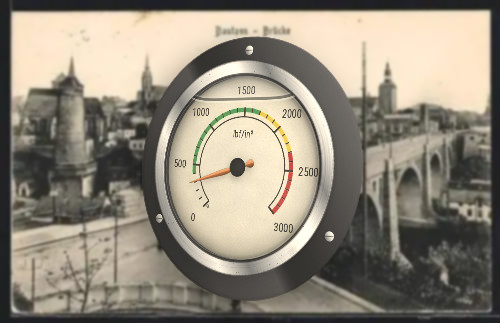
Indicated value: 300 psi
